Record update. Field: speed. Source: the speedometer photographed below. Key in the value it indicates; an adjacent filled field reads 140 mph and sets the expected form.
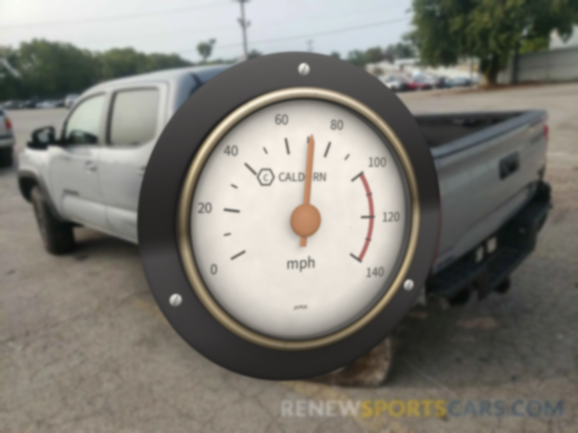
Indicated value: 70 mph
